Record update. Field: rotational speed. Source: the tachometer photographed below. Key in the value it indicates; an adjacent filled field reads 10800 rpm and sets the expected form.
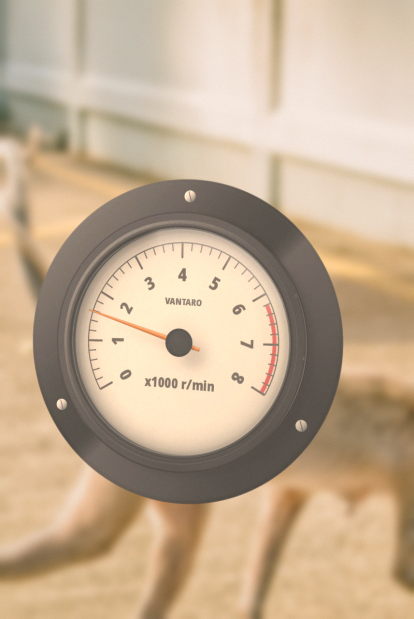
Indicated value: 1600 rpm
